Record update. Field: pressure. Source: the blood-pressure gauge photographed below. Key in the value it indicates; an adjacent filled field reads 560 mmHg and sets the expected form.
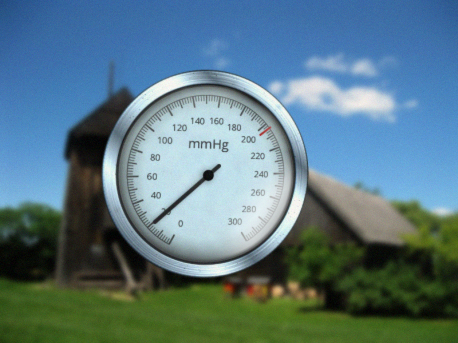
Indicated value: 20 mmHg
